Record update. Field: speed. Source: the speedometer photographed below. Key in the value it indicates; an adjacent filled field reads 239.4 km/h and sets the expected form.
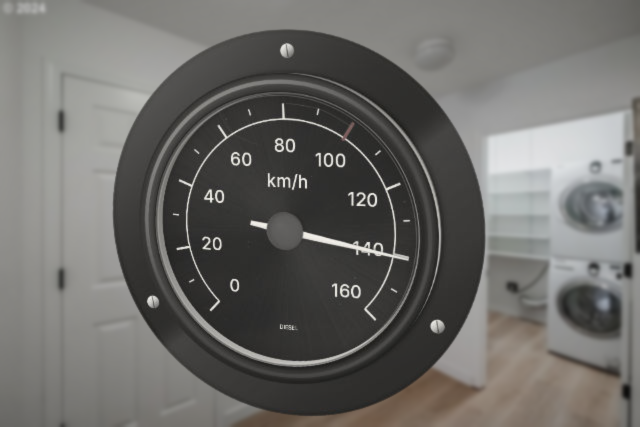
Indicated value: 140 km/h
